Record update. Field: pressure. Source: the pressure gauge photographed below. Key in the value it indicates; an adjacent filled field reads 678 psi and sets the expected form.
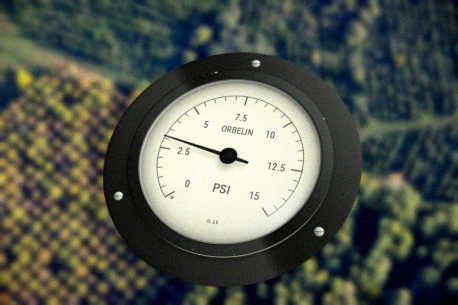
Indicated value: 3 psi
